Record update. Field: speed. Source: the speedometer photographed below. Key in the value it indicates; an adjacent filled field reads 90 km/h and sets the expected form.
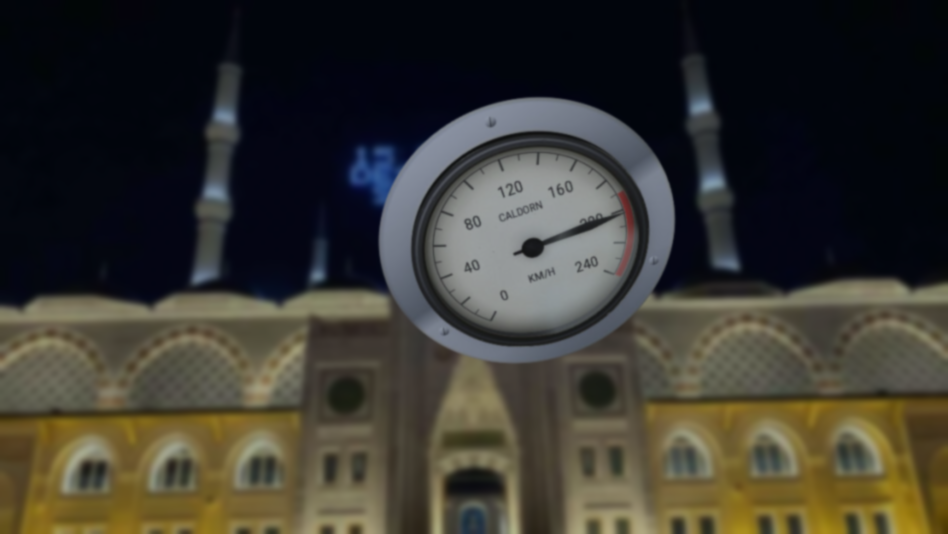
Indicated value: 200 km/h
